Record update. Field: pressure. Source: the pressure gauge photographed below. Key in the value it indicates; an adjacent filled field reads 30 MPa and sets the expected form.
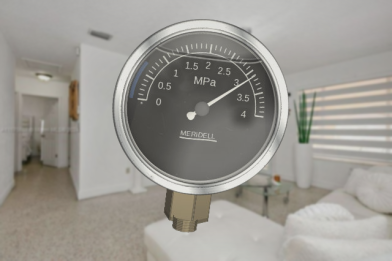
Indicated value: 3.1 MPa
